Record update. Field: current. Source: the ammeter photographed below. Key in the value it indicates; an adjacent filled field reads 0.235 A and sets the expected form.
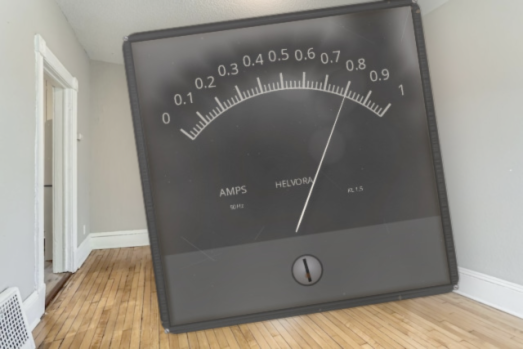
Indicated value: 0.8 A
